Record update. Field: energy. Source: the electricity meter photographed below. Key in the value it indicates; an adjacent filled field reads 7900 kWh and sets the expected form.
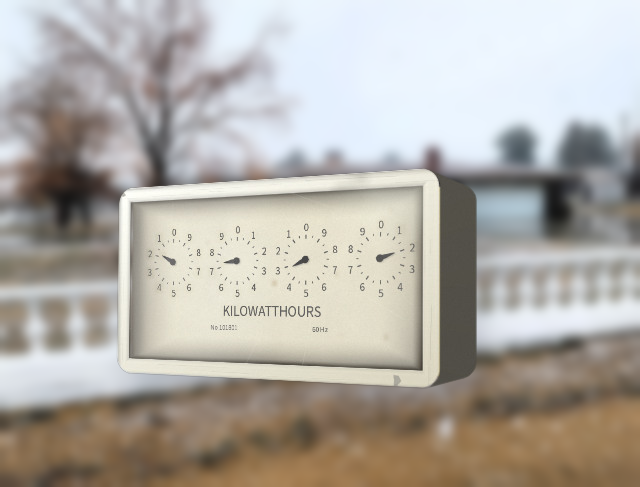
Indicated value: 1732 kWh
